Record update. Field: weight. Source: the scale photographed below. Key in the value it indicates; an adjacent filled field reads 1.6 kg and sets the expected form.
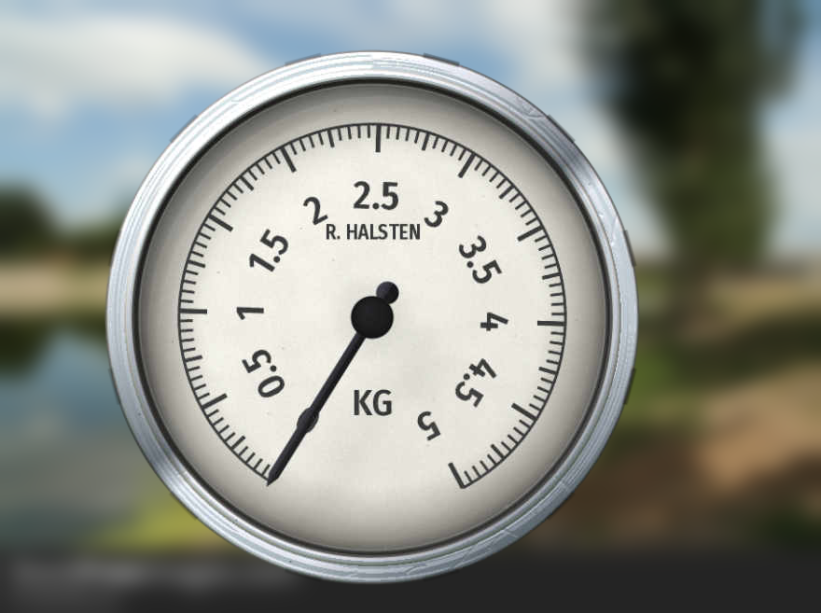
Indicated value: 0 kg
